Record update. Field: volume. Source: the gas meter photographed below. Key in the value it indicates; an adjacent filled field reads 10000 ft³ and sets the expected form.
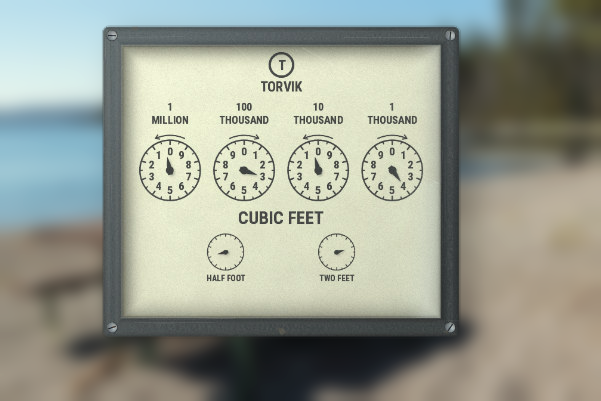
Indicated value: 30400 ft³
